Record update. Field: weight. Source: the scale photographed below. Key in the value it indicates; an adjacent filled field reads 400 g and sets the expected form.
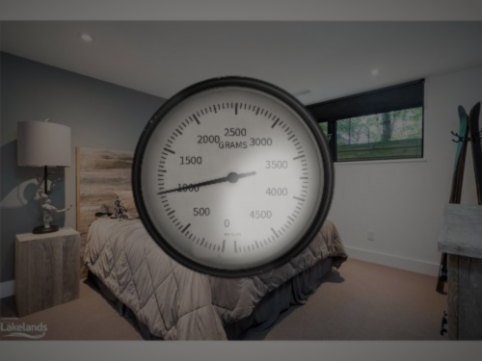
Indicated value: 1000 g
